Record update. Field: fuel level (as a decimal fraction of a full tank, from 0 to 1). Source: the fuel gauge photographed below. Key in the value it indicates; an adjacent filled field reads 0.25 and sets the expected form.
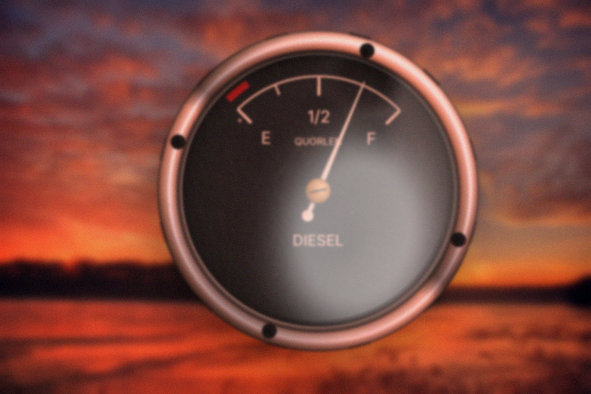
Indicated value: 0.75
